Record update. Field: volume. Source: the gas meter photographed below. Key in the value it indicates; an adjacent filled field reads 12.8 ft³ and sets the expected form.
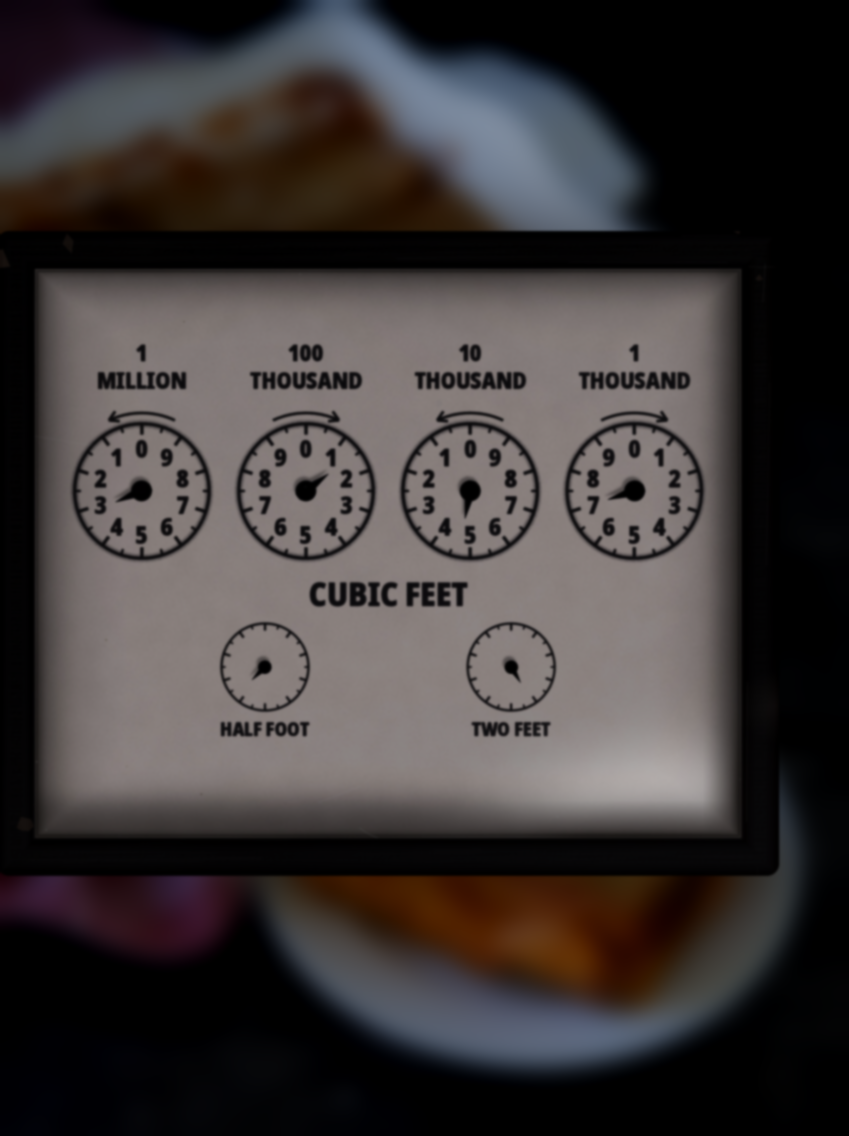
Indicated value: 314700 ft³
